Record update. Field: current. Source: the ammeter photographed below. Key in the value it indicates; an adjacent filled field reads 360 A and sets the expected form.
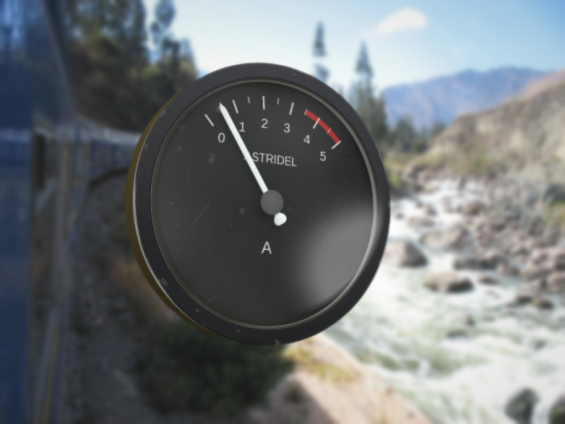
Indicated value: 0.5 A
